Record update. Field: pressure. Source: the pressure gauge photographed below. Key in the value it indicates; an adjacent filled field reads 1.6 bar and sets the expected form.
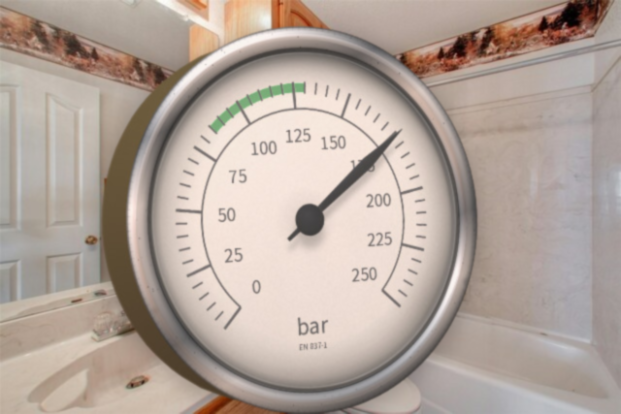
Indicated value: 175 bar
